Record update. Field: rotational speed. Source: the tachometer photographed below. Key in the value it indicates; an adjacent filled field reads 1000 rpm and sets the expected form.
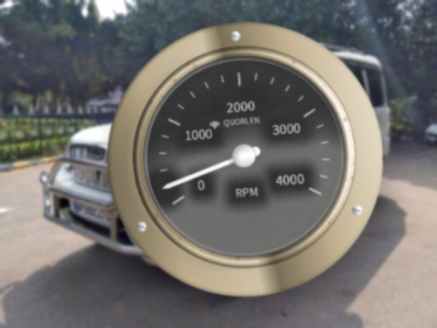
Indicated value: 200 rpm
